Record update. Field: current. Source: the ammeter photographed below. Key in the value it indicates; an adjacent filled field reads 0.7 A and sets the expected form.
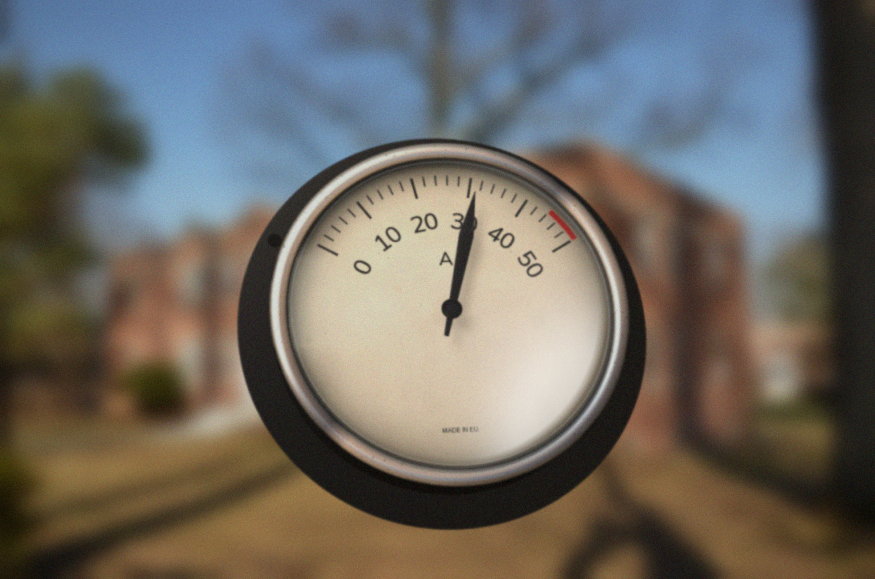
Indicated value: 31 A
